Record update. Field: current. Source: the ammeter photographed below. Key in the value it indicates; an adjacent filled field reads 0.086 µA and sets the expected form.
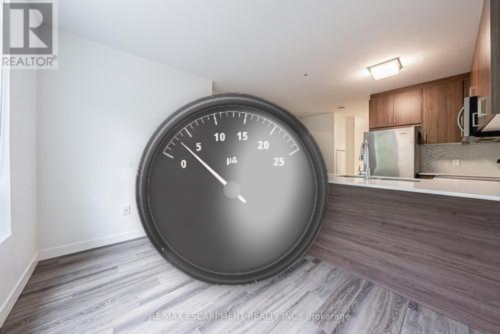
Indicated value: 3 µA
